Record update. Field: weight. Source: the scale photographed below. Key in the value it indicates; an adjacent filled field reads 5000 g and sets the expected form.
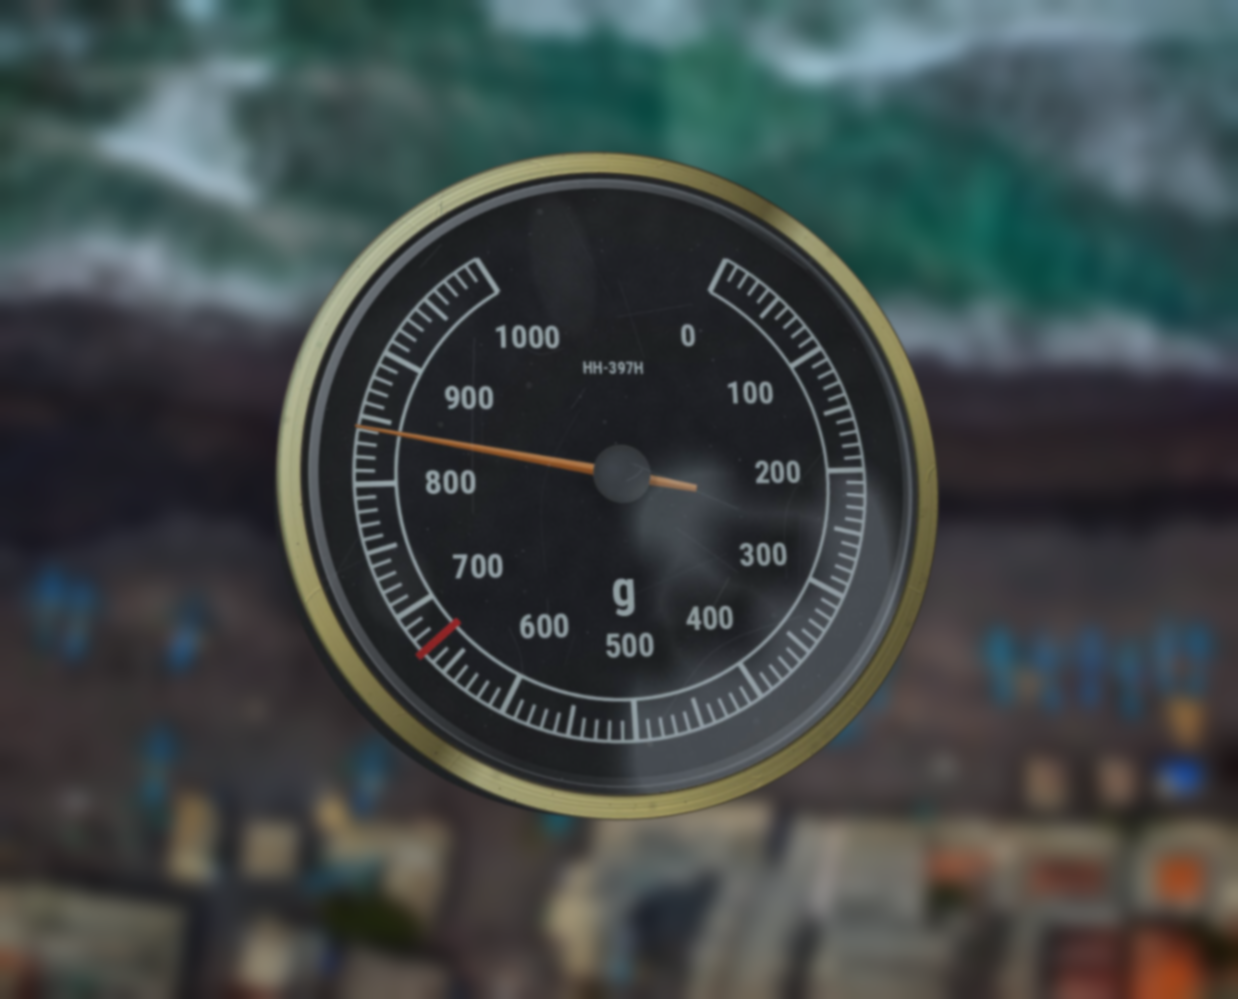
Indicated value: 840 g
